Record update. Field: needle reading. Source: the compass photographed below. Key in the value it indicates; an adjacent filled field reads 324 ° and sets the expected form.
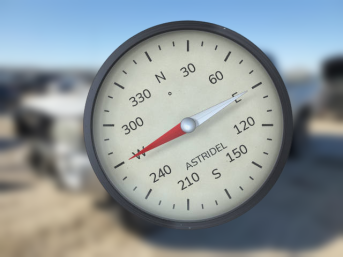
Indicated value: 270 °
